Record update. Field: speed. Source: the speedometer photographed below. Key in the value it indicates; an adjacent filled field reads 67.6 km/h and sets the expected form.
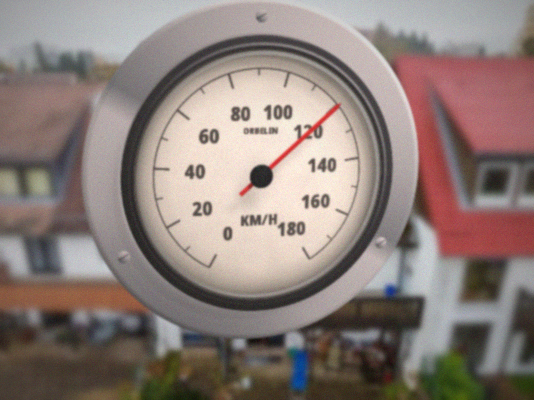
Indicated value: 120 km/h
